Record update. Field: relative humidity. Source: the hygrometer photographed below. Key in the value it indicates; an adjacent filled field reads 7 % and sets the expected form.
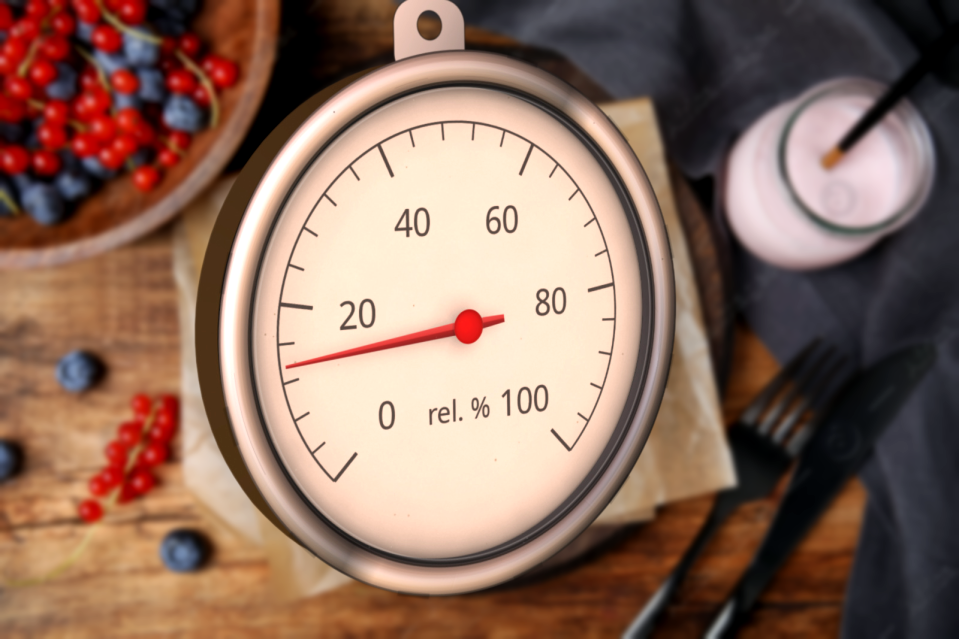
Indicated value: 14 %
